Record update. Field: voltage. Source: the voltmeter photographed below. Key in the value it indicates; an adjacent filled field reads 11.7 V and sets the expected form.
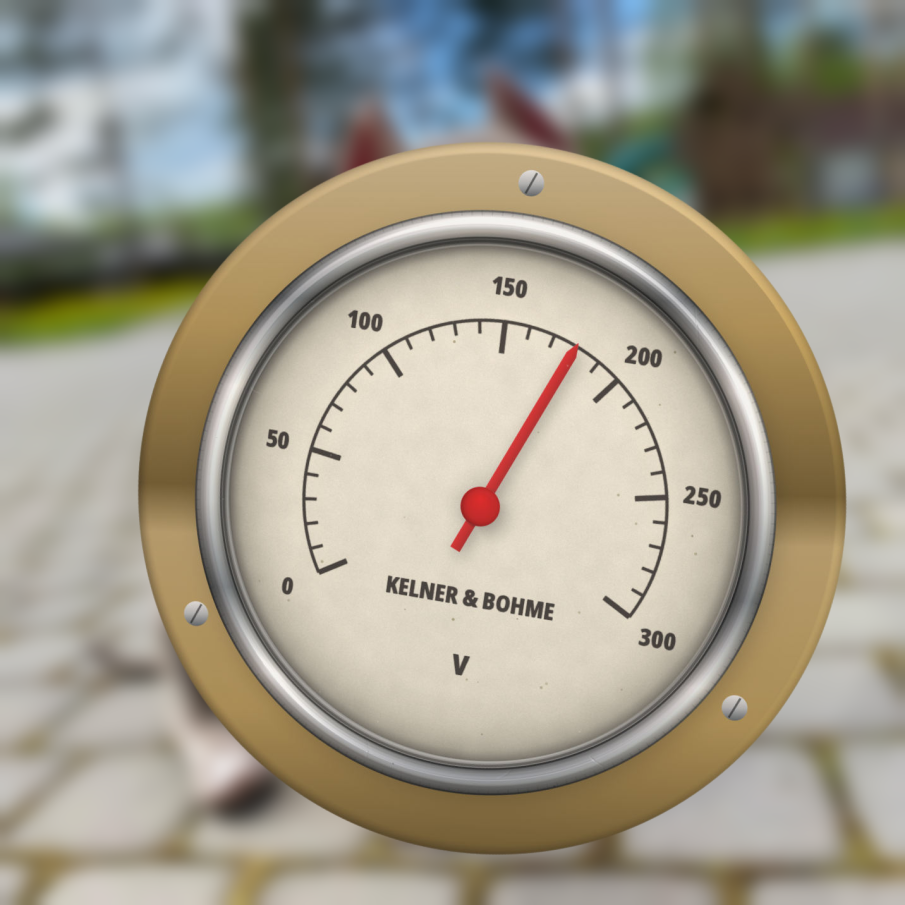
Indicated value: 180 V
